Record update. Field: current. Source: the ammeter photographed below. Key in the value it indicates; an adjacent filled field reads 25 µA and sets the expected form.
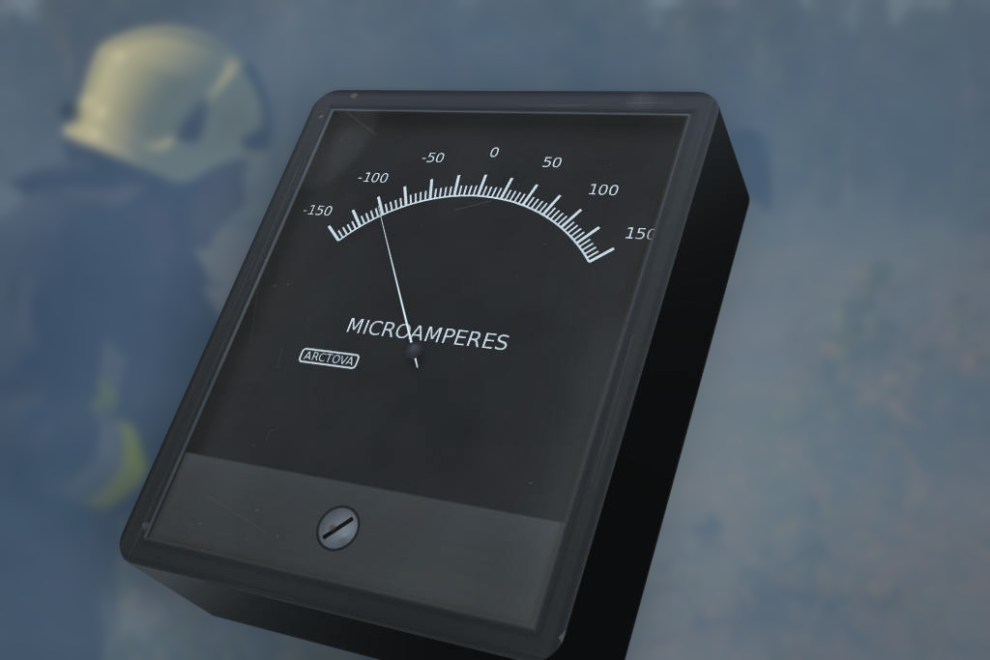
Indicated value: -100 µA
